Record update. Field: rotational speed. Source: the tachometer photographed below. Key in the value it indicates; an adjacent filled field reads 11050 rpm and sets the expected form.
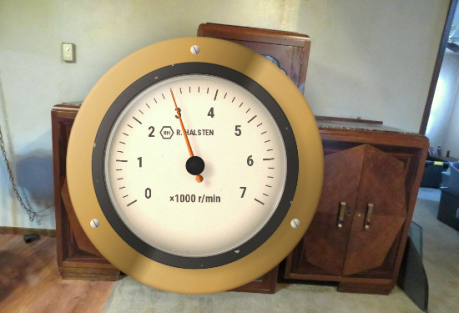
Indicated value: 3000 rpm
